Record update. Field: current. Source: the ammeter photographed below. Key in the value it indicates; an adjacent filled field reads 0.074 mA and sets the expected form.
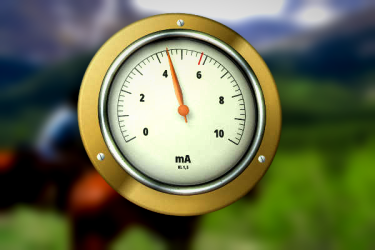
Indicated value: 4.4 mA
